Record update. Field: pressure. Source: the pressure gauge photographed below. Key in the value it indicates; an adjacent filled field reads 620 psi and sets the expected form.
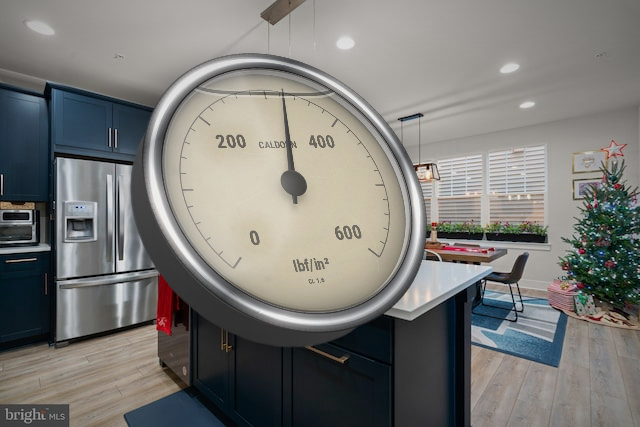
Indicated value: 320 psi
